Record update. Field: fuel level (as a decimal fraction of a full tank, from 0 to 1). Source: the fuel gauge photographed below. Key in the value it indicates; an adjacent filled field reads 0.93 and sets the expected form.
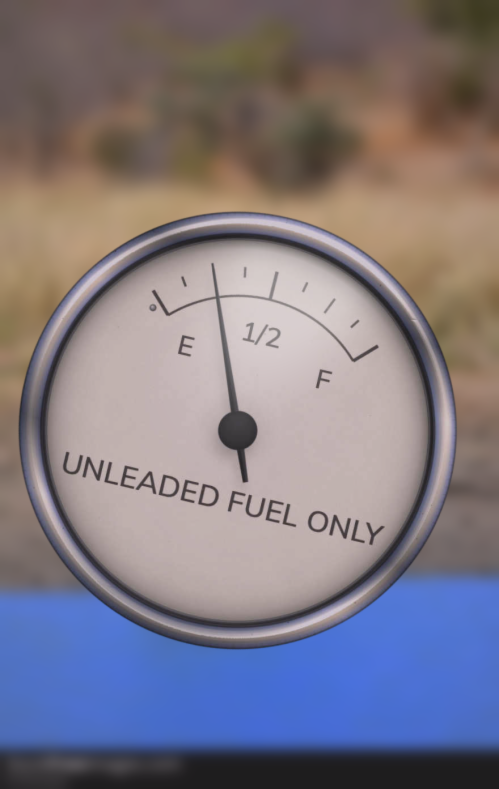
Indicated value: 0.25
